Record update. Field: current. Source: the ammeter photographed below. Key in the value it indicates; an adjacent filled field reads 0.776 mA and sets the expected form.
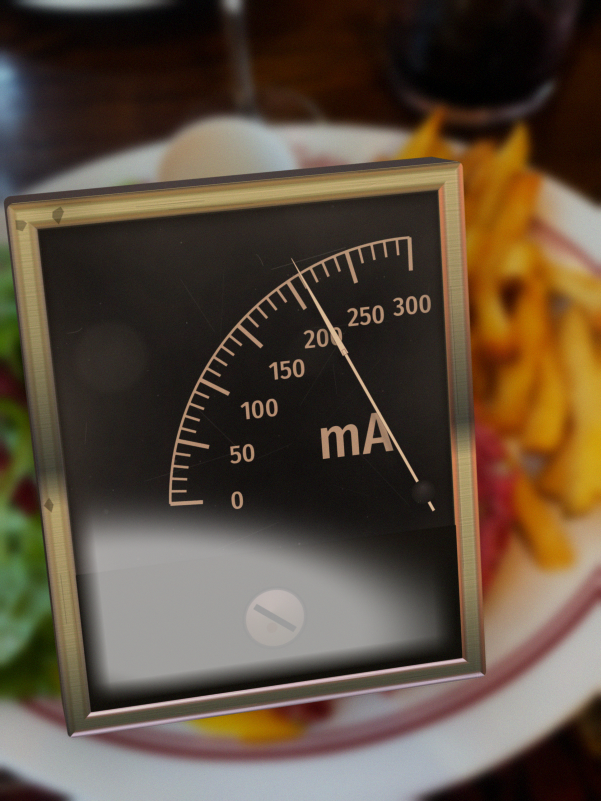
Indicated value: 210 mA
